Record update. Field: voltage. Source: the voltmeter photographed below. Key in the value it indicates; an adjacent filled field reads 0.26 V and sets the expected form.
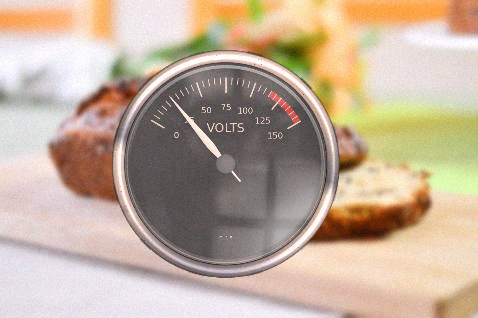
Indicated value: 25 V
